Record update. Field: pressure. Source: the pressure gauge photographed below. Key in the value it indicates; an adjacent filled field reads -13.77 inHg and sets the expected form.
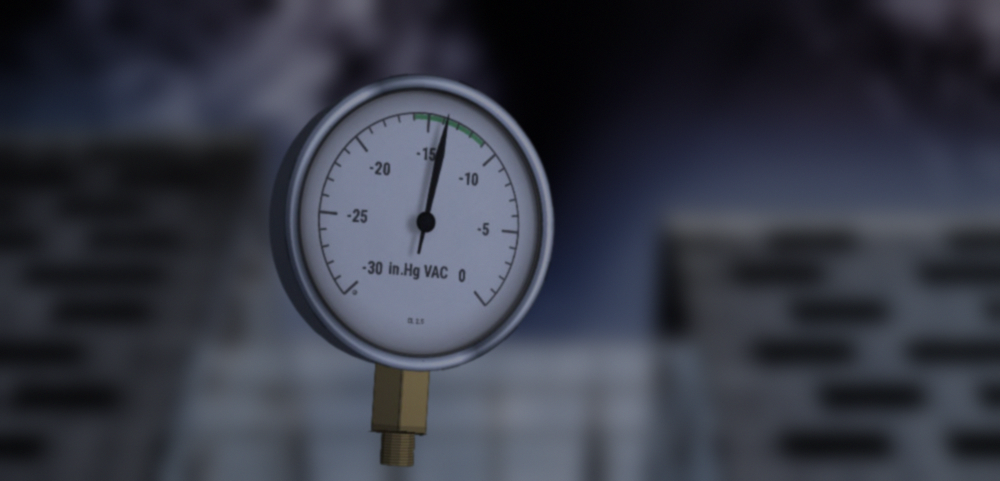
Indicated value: -14 inHg
